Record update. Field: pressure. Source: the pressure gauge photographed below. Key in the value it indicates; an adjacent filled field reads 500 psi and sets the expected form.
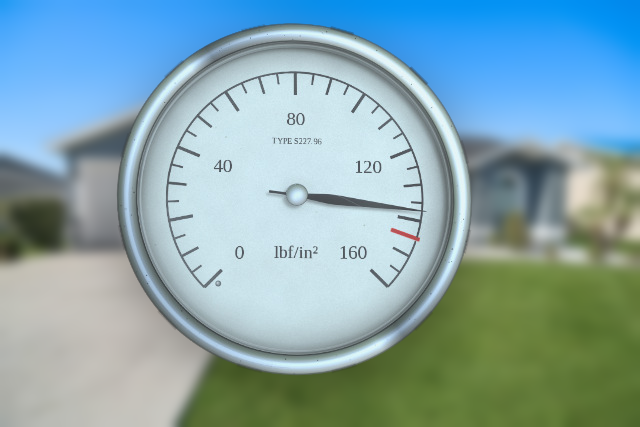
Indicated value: 137.5 psi
